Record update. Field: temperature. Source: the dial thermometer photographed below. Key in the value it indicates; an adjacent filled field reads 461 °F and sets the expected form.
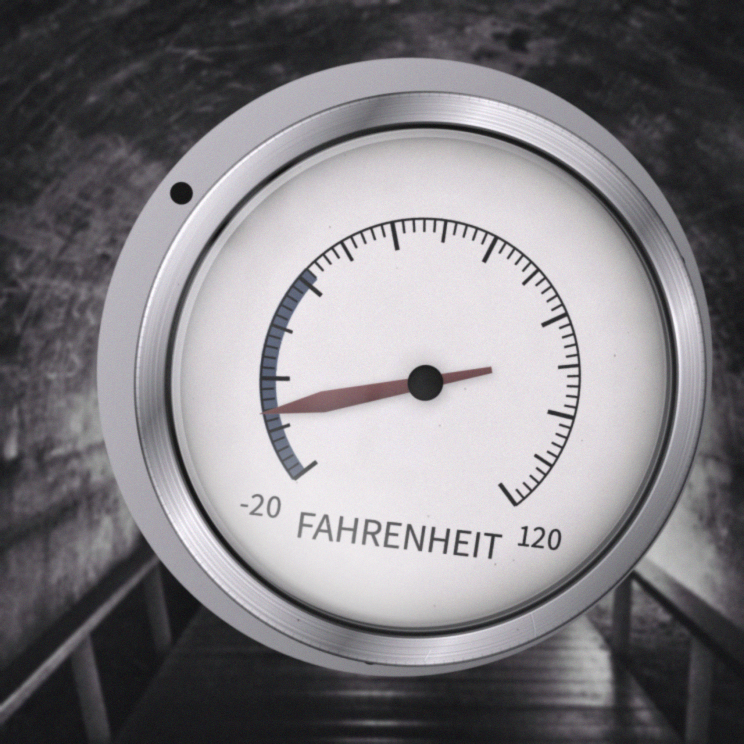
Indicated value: -6 °F
